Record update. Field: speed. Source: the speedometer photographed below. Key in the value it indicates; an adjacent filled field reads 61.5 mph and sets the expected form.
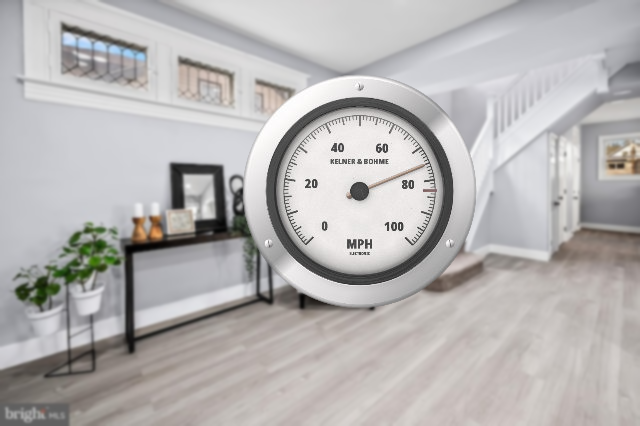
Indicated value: 75 mph
